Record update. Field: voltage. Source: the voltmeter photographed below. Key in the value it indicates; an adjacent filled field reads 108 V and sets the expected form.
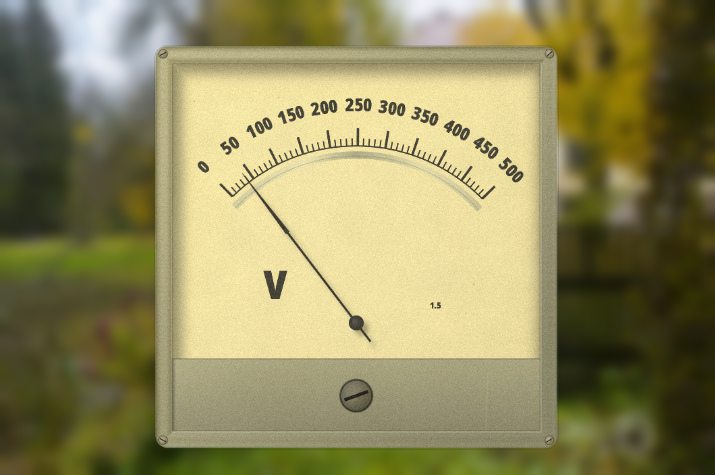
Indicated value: 40 V
